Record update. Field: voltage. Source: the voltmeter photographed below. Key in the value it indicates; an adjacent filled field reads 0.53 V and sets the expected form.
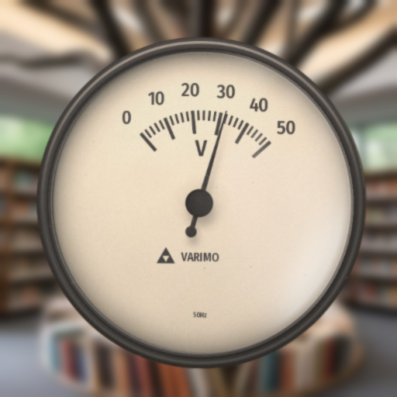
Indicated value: 32 V
